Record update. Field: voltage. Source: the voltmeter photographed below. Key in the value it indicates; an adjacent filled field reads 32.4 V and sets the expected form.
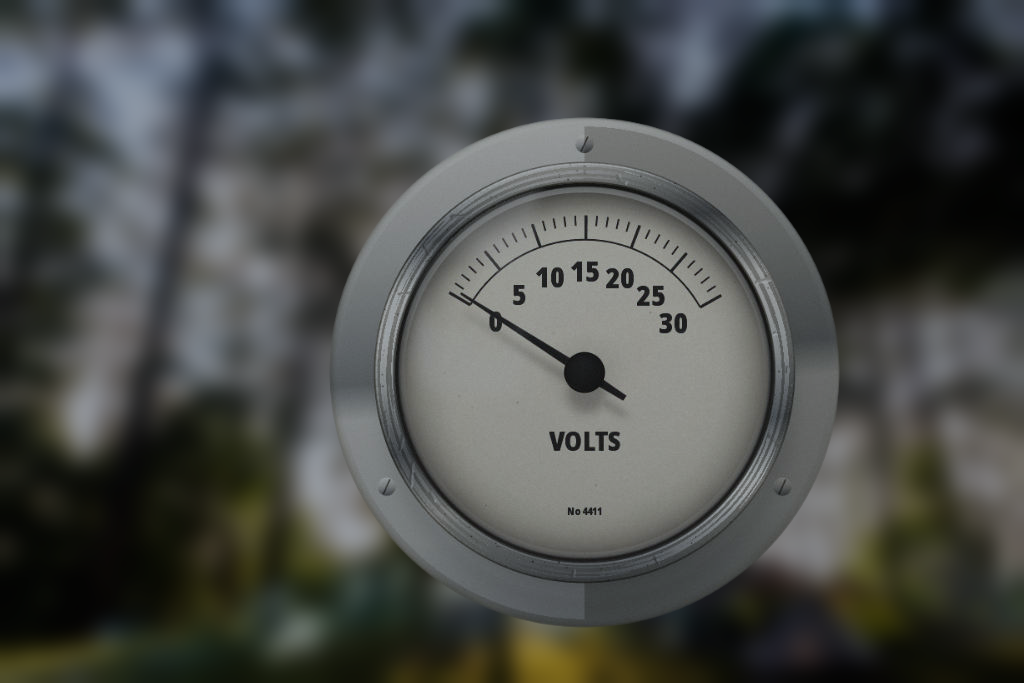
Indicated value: 0.5 V
